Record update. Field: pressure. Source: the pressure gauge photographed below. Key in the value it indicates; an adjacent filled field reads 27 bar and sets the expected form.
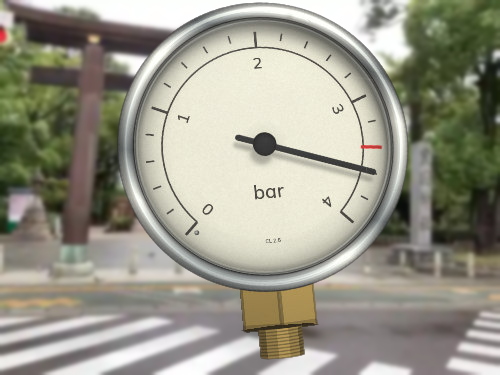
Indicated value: 3.6 bar
